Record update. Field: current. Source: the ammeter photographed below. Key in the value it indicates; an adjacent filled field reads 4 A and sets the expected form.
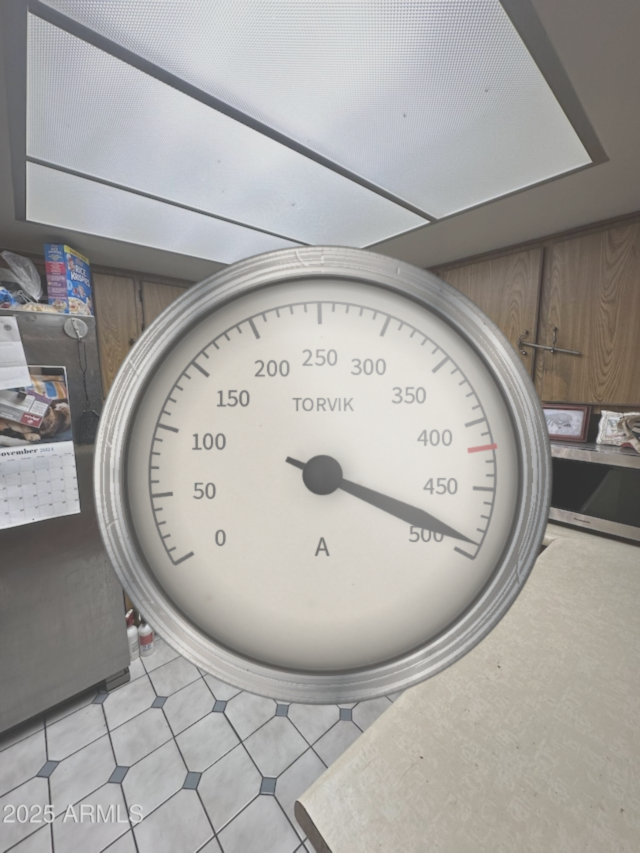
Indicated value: 490 A
